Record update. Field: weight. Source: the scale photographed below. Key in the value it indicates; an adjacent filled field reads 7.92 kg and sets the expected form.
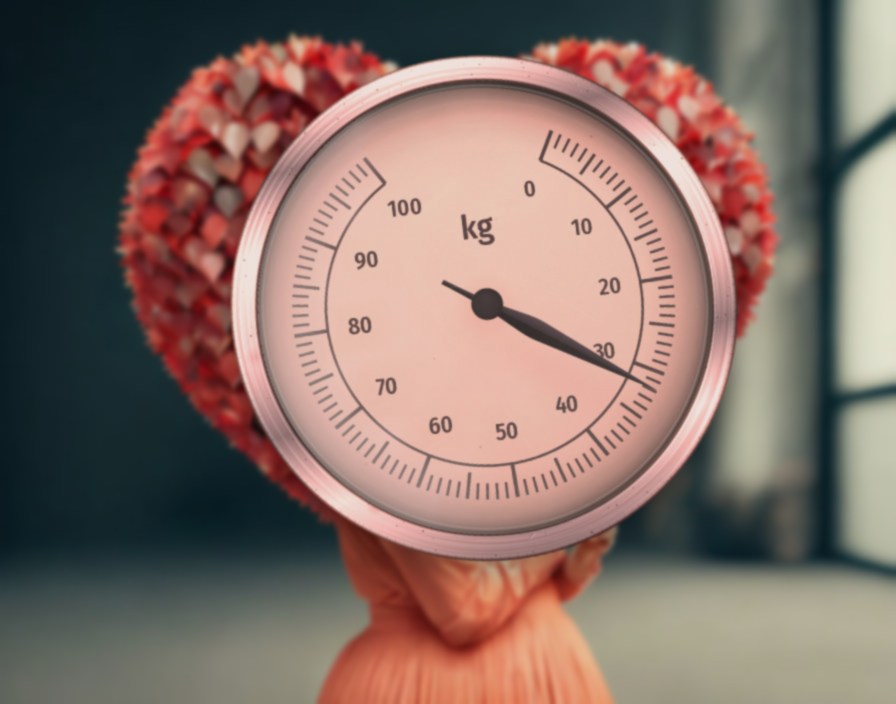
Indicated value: 32 kg
